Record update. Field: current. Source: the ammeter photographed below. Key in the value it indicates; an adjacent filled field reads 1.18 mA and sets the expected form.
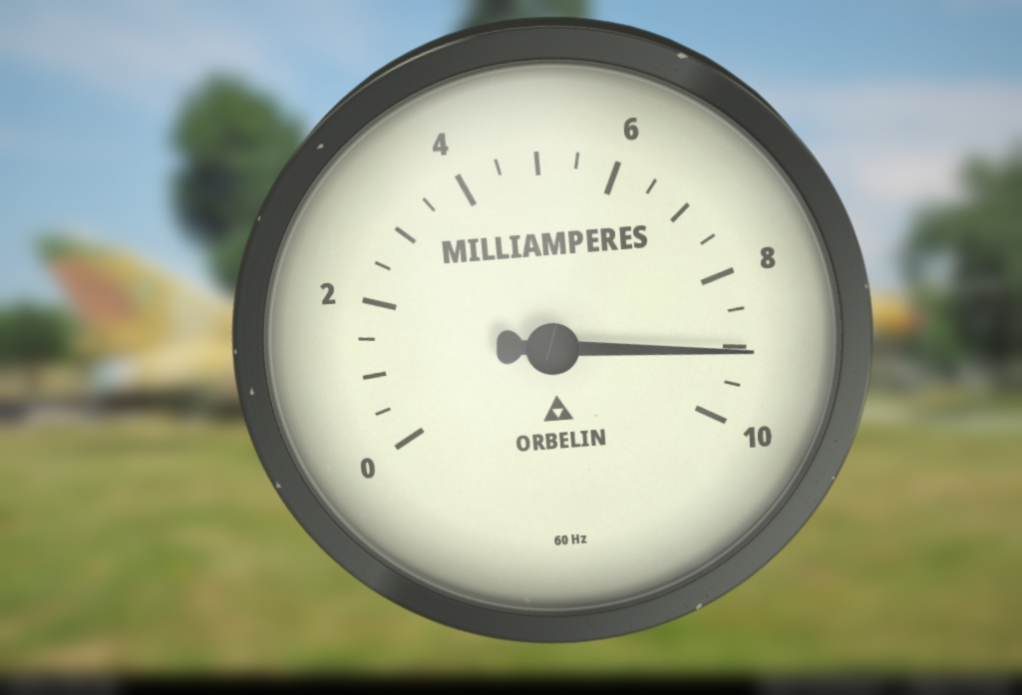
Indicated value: 9 mA
